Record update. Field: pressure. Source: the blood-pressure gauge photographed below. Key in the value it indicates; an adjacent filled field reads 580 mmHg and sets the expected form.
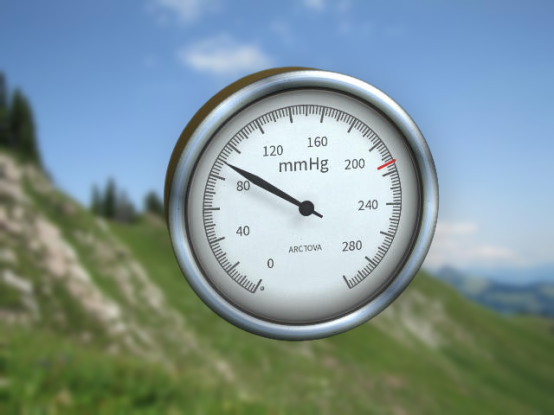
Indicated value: 90 mmHg
